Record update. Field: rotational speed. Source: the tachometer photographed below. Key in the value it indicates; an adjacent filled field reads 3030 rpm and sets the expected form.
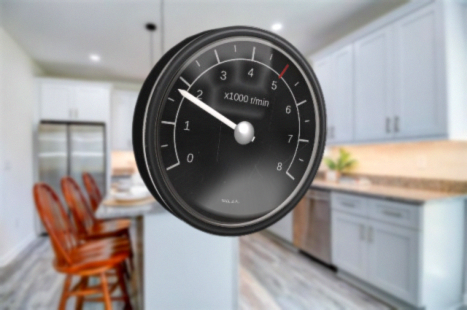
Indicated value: 1750 rpm
